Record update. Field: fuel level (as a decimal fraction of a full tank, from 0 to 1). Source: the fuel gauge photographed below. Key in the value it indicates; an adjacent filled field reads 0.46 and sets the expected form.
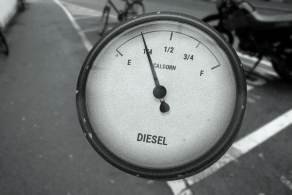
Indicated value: 0.25
